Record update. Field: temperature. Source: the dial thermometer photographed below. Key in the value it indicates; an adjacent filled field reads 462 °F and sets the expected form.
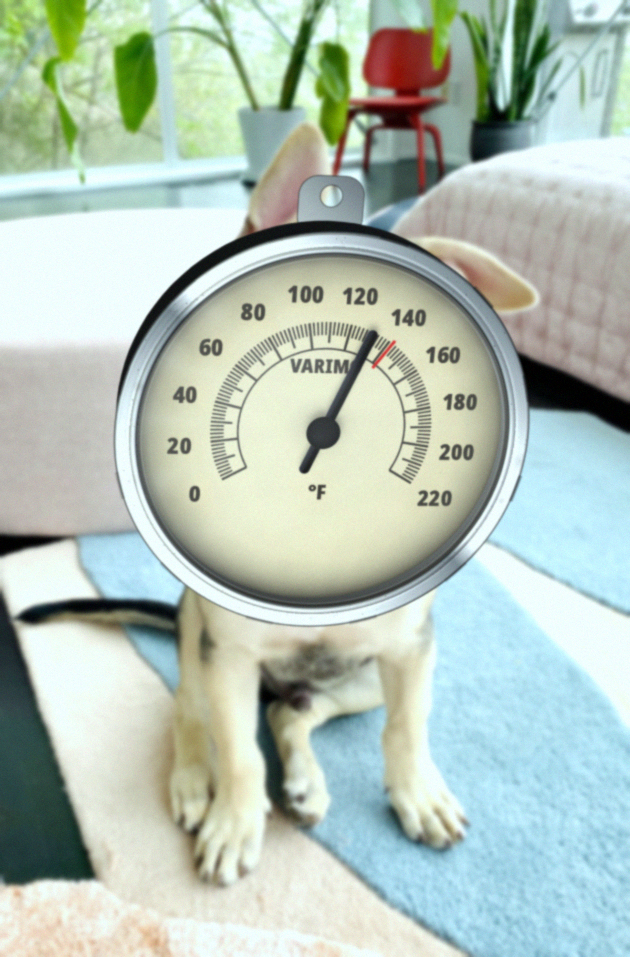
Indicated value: 130 °F
